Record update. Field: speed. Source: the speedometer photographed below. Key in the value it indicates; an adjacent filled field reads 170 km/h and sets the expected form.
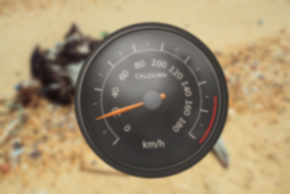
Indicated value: 20 km/h
